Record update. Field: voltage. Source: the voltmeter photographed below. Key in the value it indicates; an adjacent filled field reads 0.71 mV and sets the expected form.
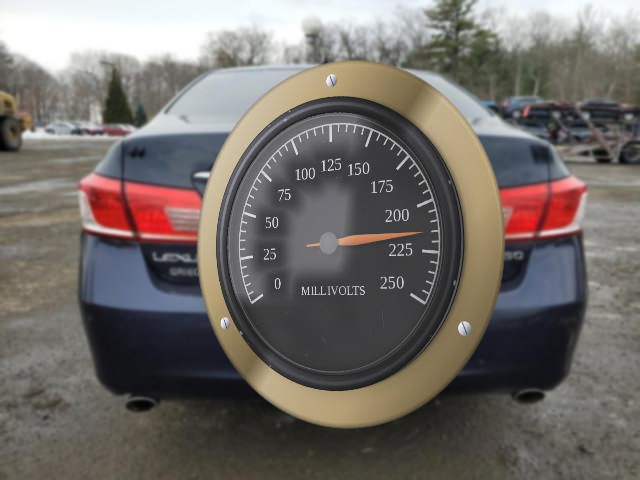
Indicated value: 215 mV
